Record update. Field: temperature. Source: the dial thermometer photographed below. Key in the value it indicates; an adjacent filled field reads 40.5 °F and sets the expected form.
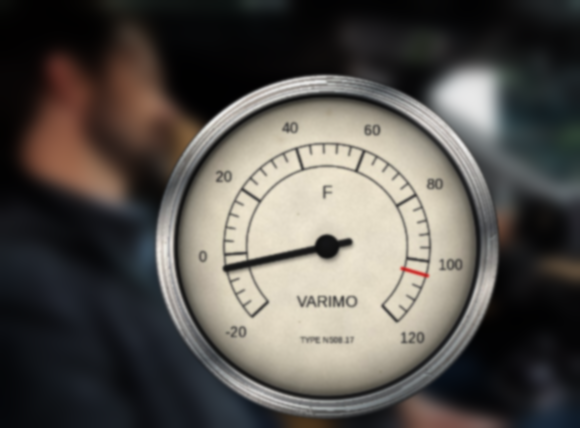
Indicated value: -4 °F
